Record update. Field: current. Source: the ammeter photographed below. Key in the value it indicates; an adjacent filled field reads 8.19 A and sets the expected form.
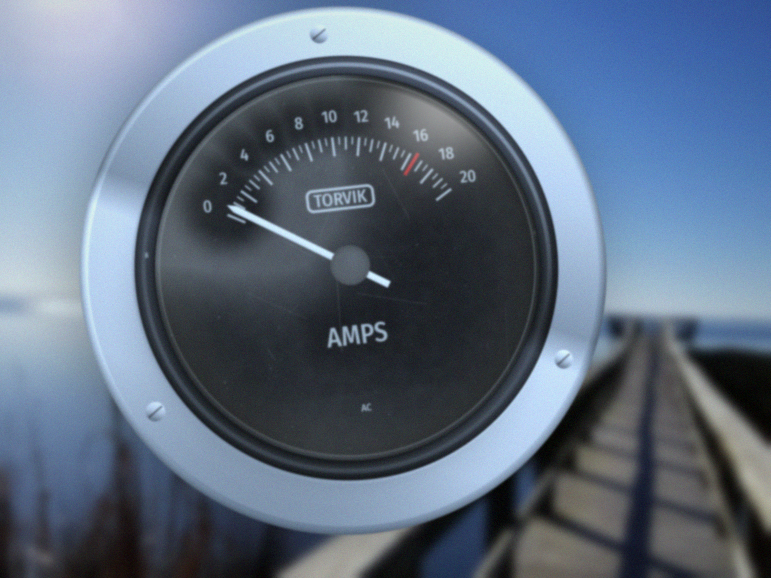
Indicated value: 0.5 A
